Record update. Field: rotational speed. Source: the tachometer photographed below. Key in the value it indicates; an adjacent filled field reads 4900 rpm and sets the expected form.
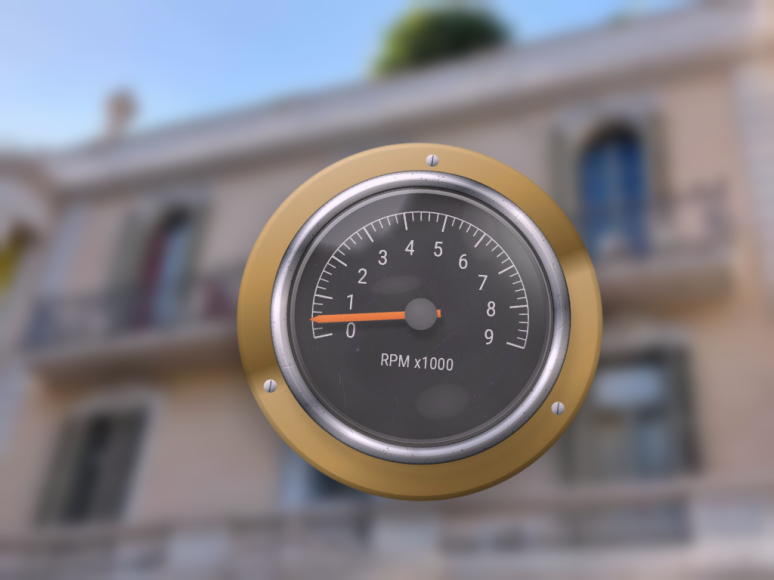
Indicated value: 400 rpm
